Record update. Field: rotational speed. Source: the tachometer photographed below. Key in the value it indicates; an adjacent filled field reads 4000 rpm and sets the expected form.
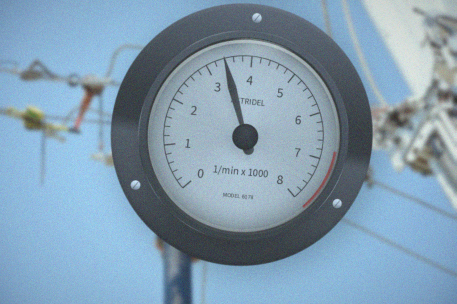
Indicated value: 3400 rpm
